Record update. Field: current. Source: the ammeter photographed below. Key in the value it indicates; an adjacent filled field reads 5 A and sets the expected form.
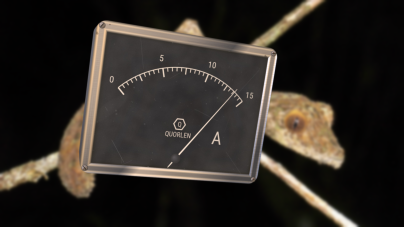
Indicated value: 13.5 A
